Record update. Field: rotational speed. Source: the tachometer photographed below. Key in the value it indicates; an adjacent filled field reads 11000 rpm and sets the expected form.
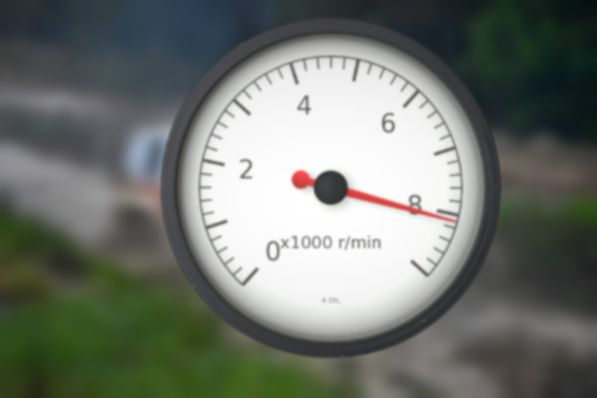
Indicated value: 8100 rpm
